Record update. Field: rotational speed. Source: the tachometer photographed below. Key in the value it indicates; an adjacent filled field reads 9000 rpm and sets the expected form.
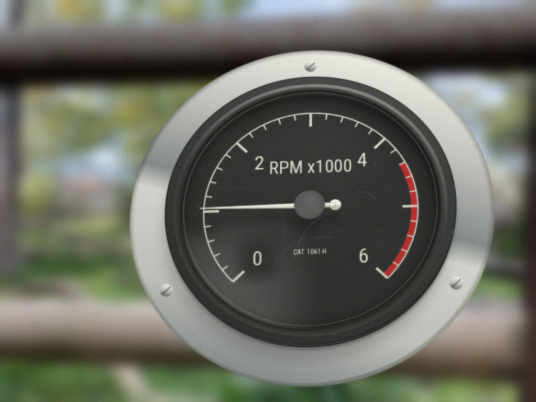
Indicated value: 1000 rpm
